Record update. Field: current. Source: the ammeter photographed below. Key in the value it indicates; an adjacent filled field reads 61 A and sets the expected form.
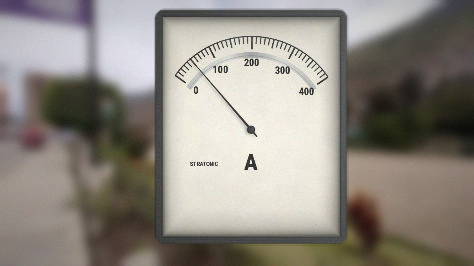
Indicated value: 50 A
